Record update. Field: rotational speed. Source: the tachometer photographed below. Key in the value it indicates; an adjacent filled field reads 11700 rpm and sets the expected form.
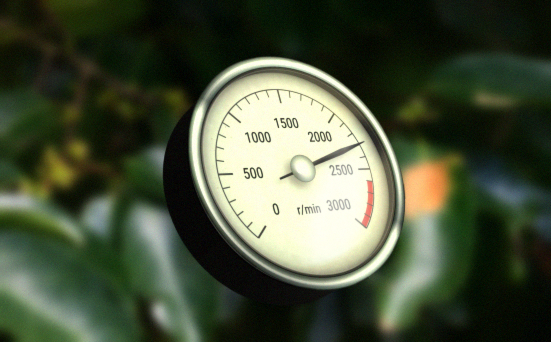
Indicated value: 2300 rpm
